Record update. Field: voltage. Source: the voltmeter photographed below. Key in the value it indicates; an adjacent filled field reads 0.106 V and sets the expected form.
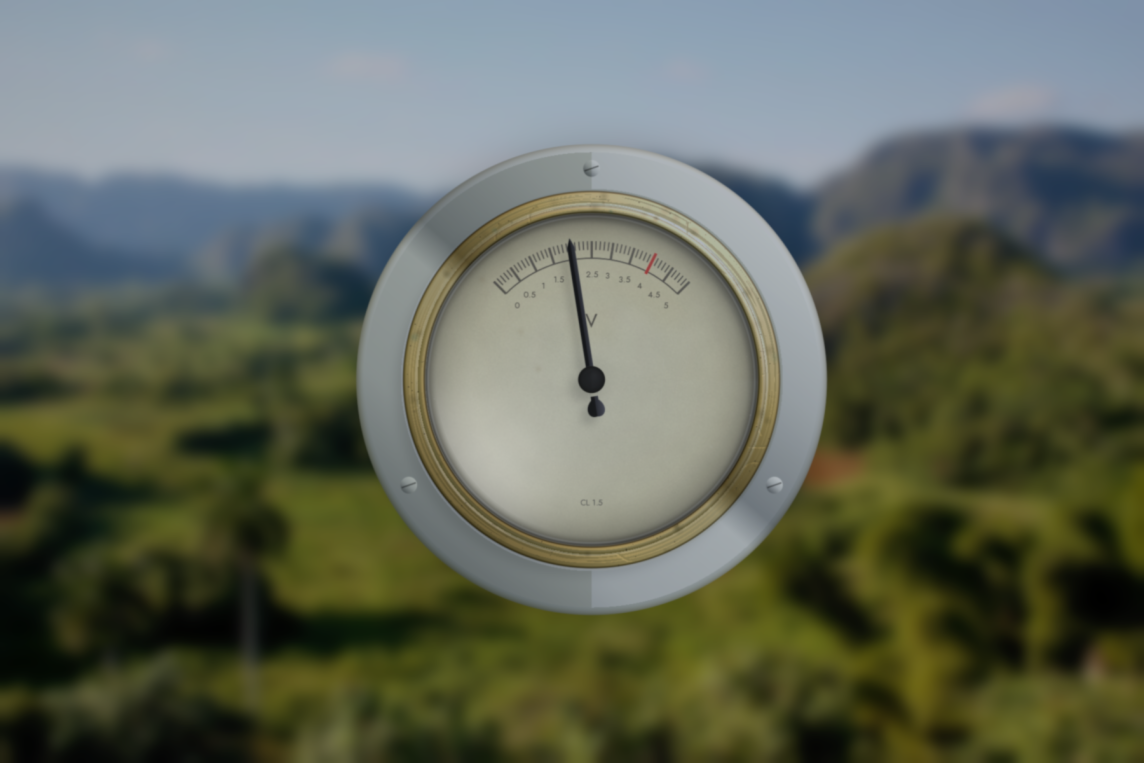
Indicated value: 2 V
